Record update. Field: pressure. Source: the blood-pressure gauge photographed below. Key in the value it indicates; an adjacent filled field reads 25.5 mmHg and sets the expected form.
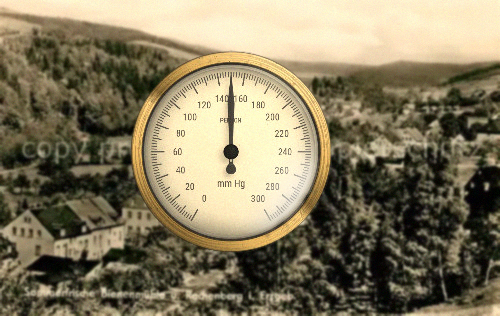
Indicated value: 150 mmHg
